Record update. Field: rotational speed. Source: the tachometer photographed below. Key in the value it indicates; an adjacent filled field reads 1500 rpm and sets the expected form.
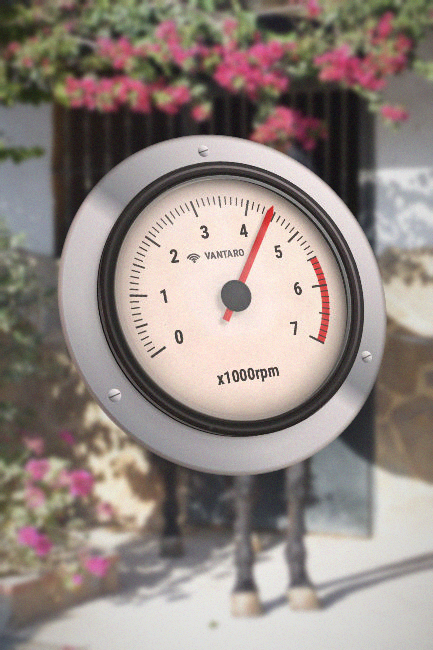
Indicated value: 4400 rpm
